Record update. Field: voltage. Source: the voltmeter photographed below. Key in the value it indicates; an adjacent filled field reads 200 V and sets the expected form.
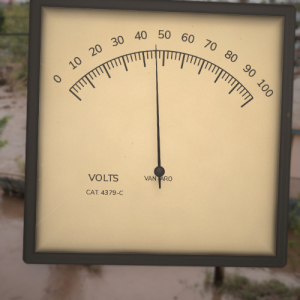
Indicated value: 46 V
